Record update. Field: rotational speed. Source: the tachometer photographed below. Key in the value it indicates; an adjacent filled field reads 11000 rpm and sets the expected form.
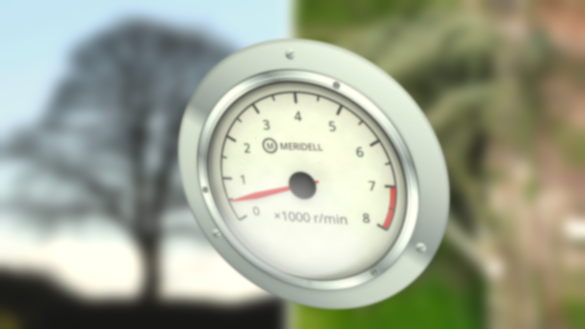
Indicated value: 500 rpm
